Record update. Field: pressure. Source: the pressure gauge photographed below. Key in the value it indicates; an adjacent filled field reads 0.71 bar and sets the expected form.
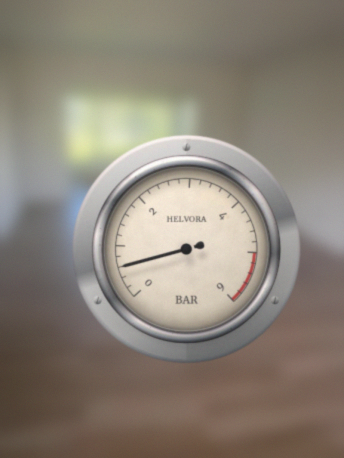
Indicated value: 0.6 bar
